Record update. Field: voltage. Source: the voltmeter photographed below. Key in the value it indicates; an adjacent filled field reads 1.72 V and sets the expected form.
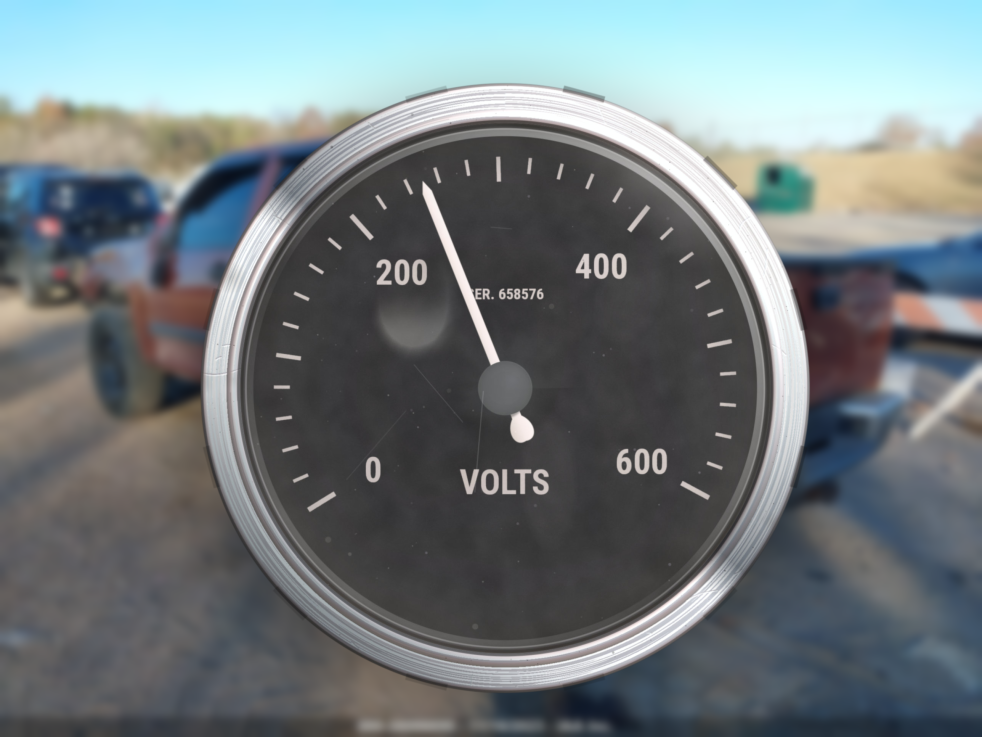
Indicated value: 250 V
